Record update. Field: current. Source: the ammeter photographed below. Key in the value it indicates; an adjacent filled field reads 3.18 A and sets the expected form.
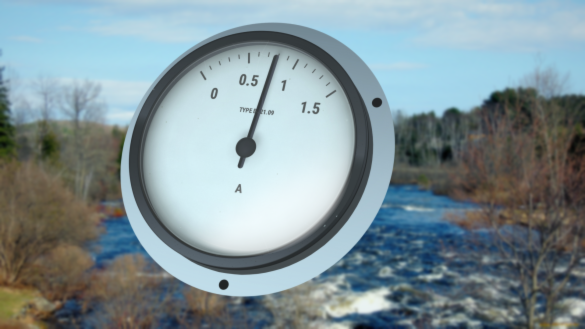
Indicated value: 0.8 A
